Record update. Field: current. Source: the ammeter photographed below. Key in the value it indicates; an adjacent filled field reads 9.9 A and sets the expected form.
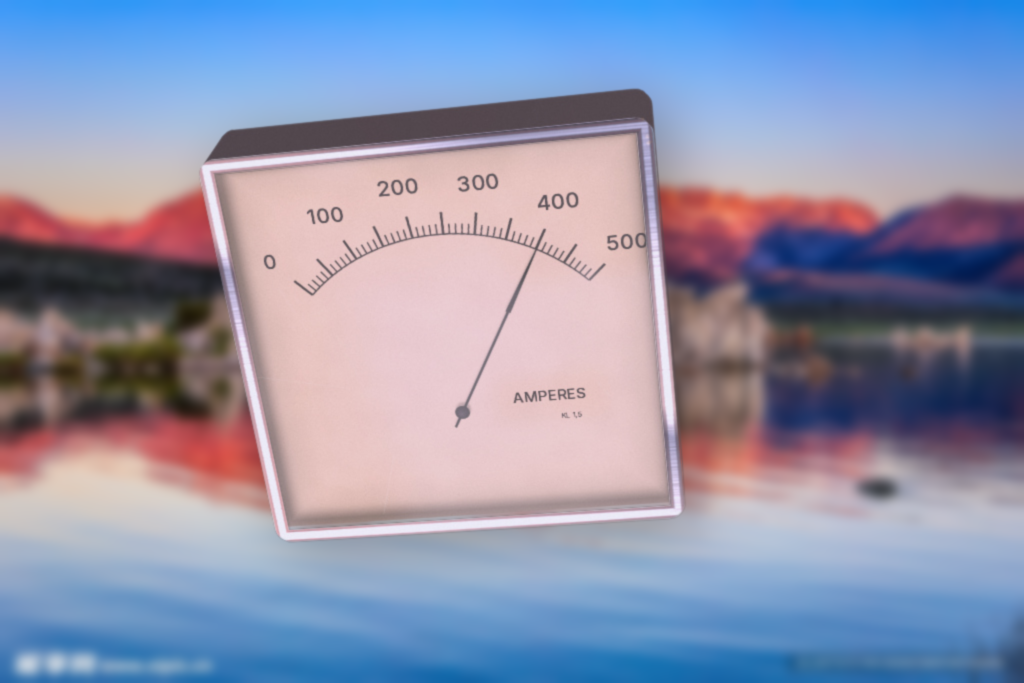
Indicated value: 400 A
